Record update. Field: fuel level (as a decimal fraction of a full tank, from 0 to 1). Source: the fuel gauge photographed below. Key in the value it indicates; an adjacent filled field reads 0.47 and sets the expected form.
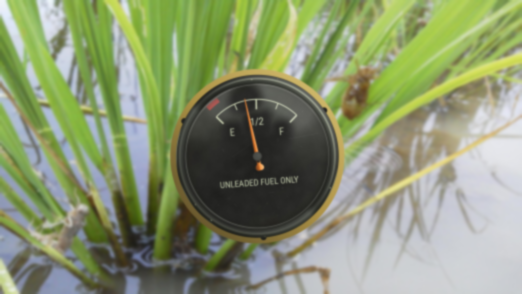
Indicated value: 0.375
